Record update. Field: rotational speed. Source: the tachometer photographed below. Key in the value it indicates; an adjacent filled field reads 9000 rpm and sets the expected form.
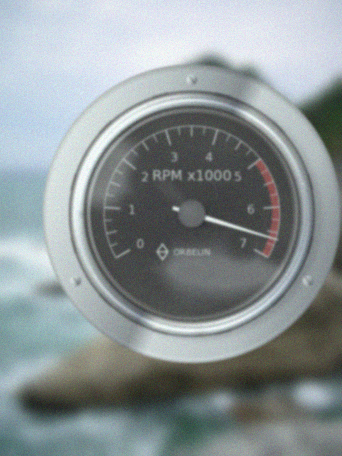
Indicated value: 6625 rpm
